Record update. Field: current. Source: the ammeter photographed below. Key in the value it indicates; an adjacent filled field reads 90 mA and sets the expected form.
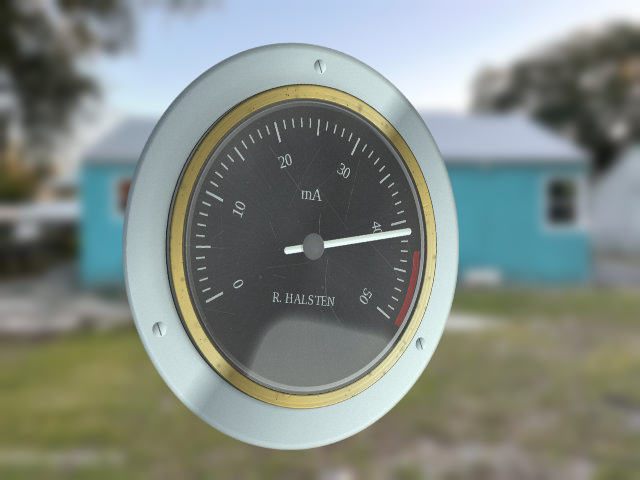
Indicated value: 41 mA
